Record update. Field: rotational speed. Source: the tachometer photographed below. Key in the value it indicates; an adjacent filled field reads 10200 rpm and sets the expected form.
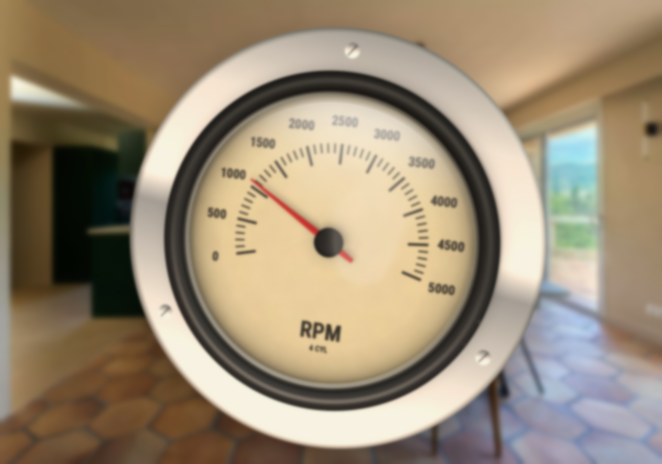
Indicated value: 1100 rpm
